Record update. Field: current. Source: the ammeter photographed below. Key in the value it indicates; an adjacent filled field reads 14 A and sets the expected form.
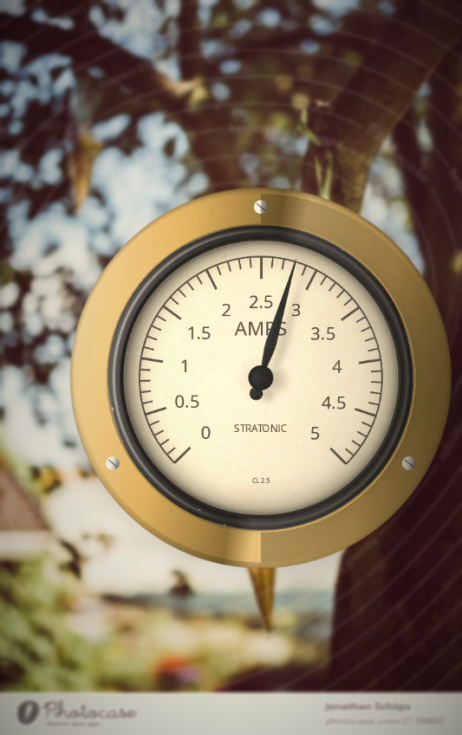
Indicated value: 2.8 A
